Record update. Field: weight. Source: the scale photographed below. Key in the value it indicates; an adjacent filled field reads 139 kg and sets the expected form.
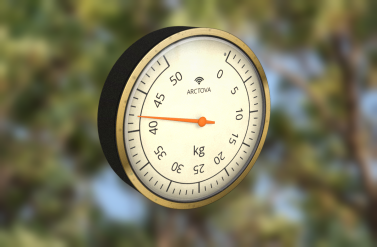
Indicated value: 42 kg
